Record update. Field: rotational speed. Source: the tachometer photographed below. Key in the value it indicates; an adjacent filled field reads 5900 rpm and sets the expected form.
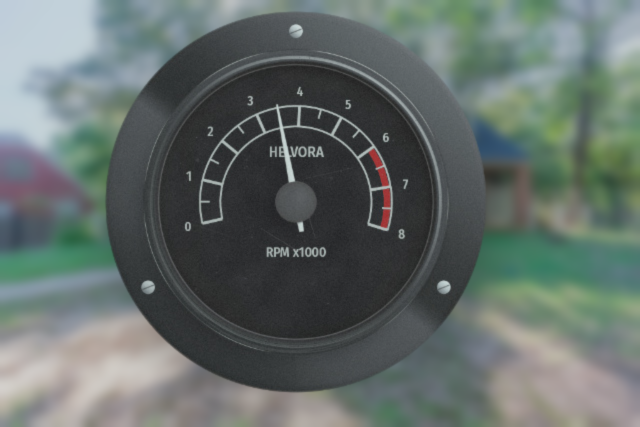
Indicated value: 3500 rpm
